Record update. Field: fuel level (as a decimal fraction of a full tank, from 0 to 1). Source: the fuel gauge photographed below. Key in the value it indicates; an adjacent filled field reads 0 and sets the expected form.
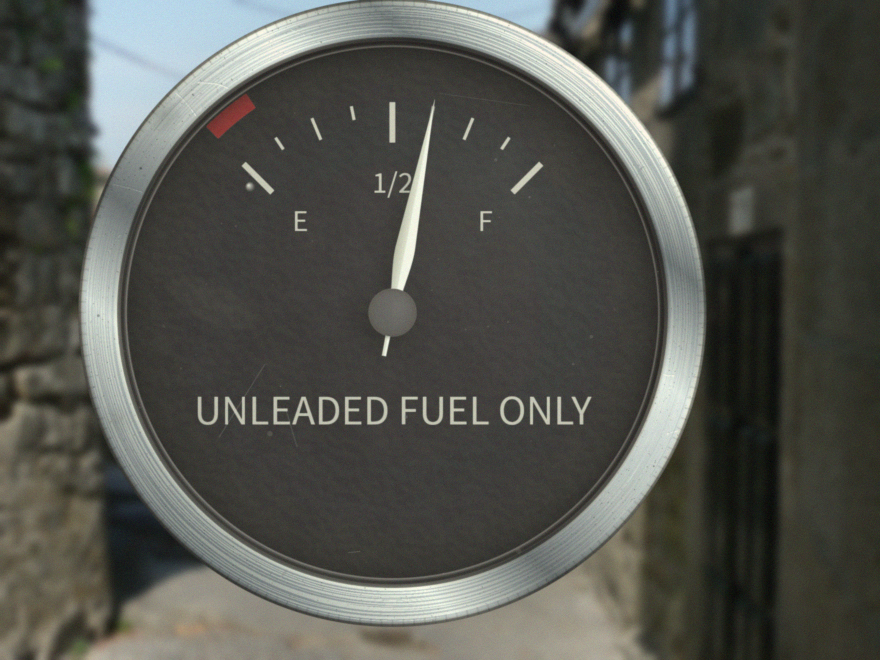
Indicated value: 0.625
